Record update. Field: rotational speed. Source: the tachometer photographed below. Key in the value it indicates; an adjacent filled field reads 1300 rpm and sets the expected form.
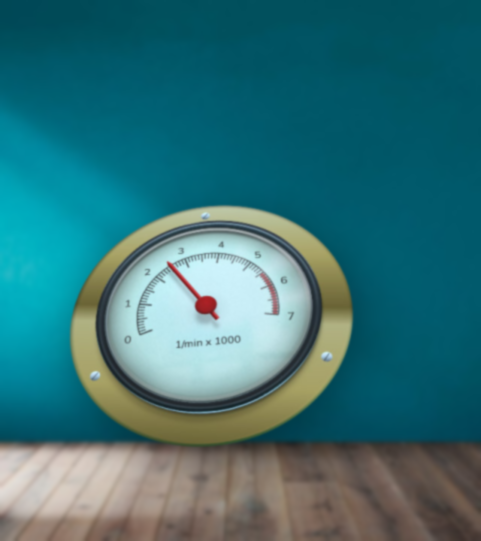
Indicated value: 2500 rpm
